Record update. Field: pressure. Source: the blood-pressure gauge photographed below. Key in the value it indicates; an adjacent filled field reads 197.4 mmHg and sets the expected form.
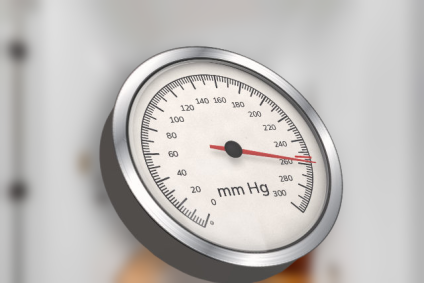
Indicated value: 260 mmHg
